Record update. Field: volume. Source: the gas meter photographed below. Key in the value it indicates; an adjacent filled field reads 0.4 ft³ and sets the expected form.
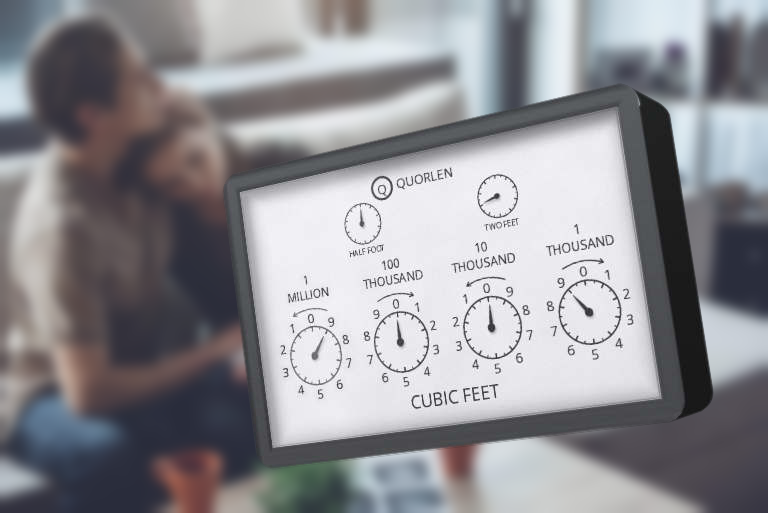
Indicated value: 899900 ft³
